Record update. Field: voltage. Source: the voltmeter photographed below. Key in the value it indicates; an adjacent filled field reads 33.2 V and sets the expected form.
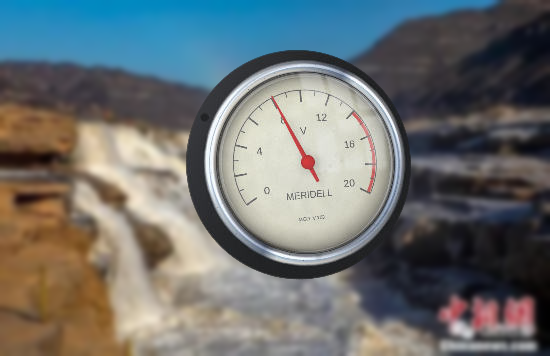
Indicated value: 8 V
